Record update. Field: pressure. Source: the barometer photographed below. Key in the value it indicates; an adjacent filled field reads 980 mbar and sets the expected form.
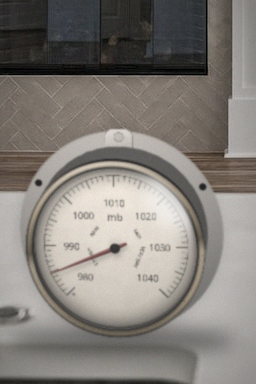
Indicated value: 985 mbar
